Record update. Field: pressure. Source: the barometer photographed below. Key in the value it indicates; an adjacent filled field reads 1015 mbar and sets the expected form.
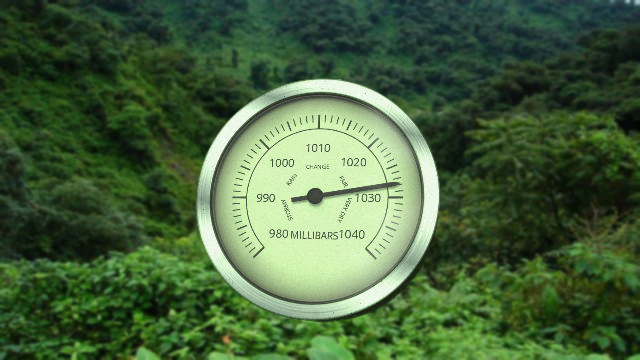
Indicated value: 1028 mbar
